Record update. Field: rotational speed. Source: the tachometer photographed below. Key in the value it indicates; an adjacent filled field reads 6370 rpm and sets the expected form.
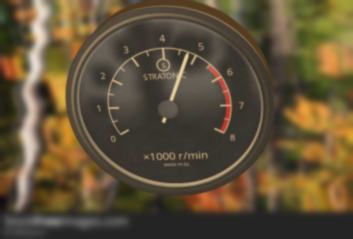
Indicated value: 4750 rpm
